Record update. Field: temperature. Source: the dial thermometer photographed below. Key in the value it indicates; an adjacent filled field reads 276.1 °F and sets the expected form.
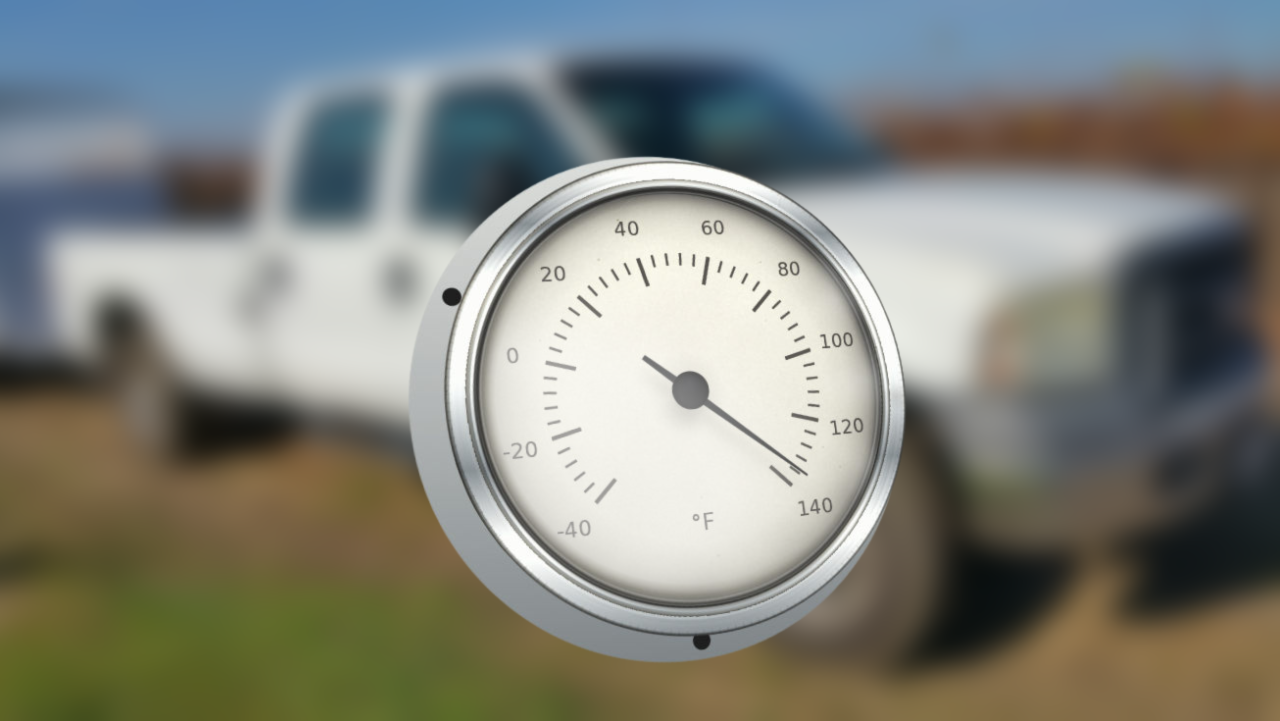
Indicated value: 136 °F
